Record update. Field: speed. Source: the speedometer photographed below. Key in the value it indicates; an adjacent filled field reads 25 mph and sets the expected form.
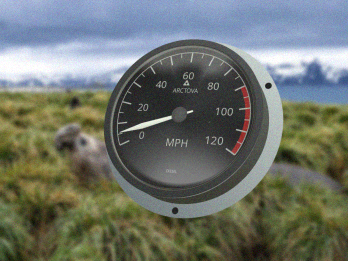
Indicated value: 5 mph
